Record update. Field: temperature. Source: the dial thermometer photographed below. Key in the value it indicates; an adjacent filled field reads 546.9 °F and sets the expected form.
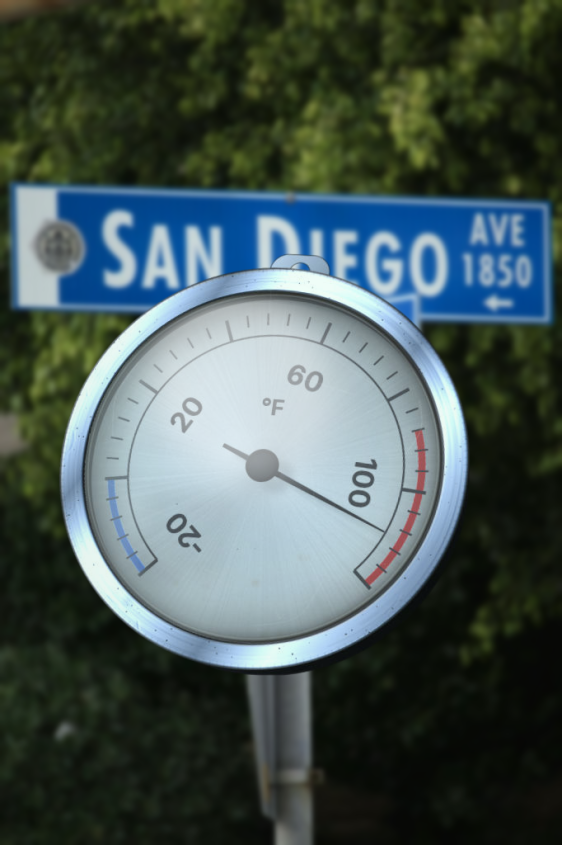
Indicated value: 110 °F
